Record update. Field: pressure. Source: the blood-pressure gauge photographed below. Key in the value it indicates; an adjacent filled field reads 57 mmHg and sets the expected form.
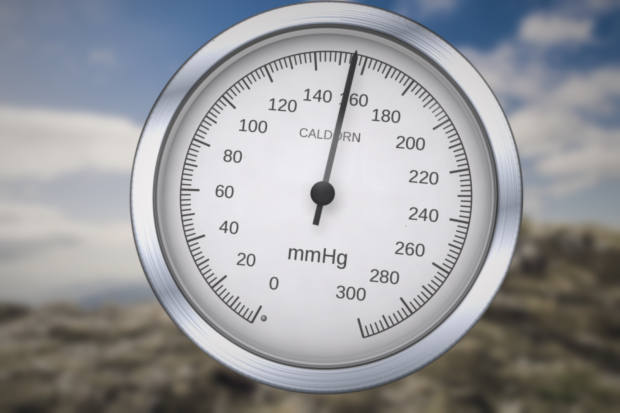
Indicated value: 156 mmHg
